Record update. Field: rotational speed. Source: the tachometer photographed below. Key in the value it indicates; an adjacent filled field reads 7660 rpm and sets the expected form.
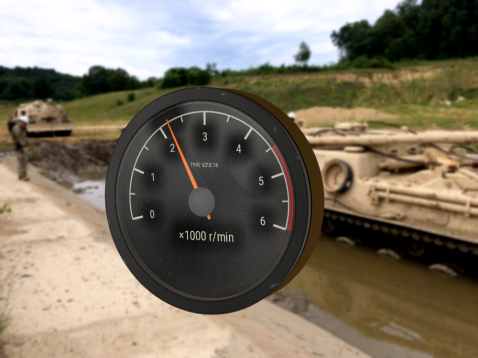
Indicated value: 2250 rpm
